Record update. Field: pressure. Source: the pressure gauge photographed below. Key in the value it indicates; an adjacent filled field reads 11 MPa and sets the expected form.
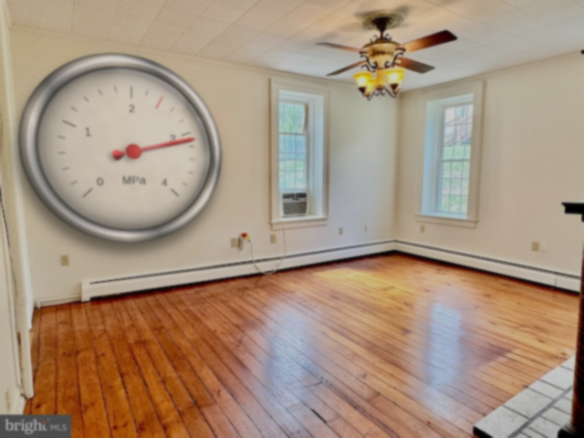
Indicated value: 3.1 MPa
